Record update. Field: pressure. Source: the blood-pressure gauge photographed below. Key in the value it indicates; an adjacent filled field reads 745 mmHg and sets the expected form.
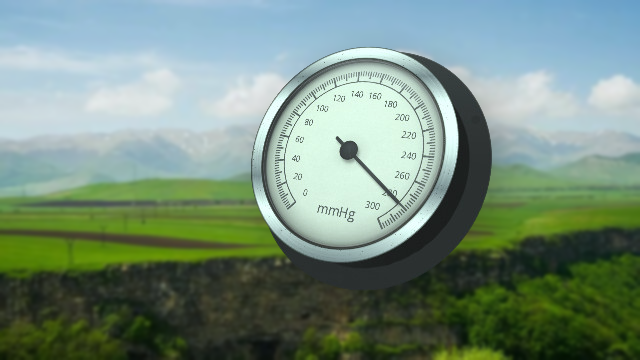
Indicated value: 280 mmHg
